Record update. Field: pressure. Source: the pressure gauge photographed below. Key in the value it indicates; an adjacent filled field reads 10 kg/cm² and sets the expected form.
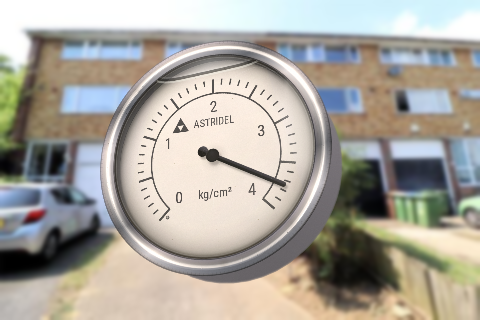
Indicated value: 3.75 kg/cm²
